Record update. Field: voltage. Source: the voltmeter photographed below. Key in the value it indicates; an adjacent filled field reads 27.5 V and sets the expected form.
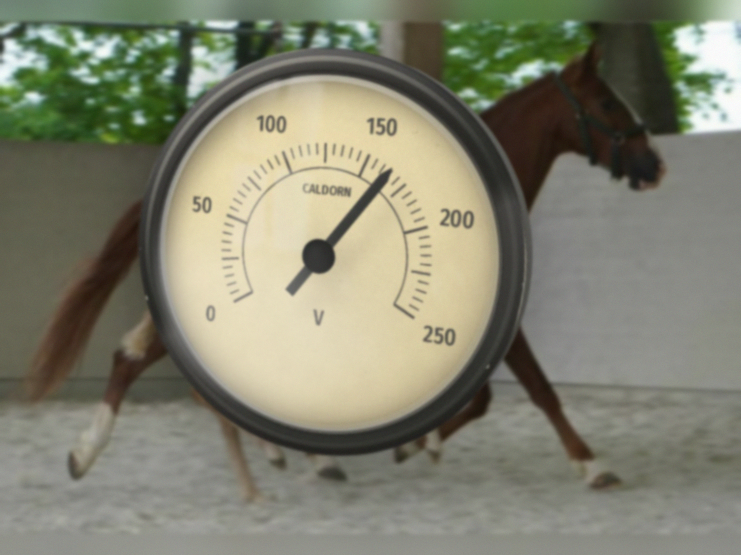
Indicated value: 165 V
